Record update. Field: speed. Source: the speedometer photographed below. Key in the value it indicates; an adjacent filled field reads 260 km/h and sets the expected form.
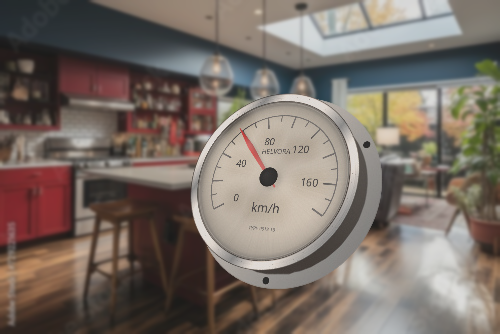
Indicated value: 60 km/h
